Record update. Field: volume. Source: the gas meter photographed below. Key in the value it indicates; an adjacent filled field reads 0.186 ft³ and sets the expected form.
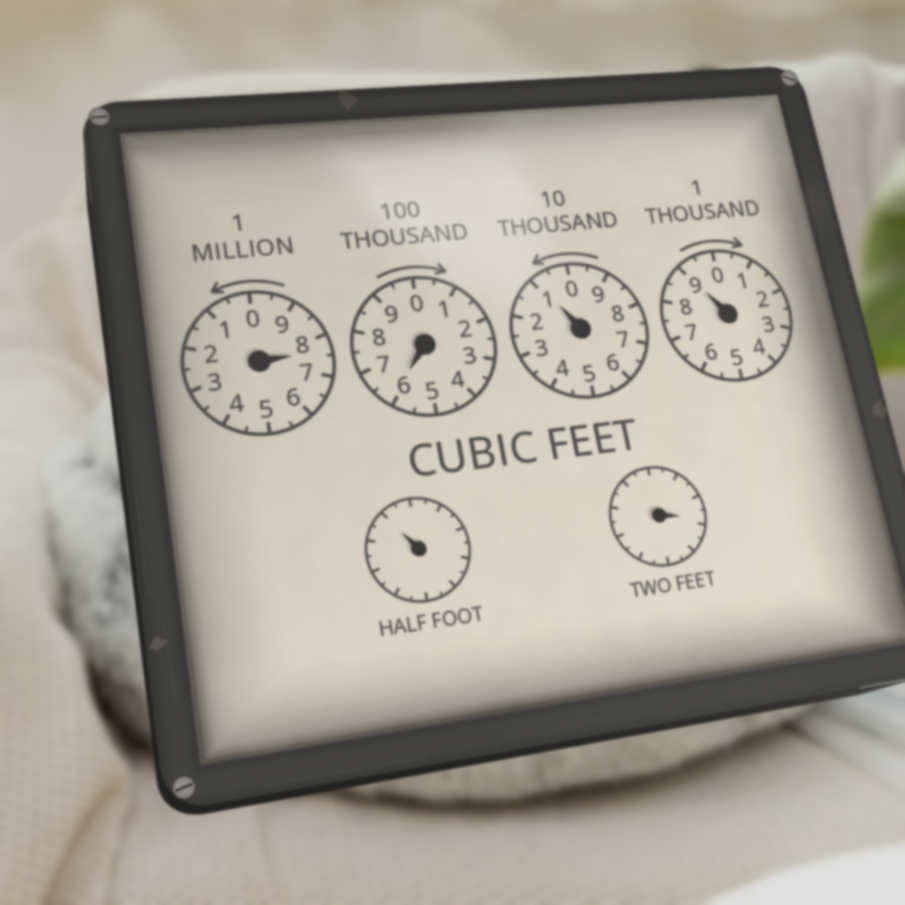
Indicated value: 760900 ft³
